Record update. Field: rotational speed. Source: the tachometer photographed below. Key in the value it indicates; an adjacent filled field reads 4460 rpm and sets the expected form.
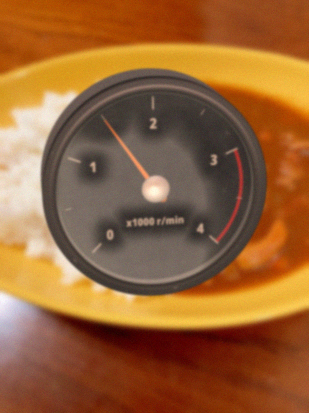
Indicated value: 1500 rpm
